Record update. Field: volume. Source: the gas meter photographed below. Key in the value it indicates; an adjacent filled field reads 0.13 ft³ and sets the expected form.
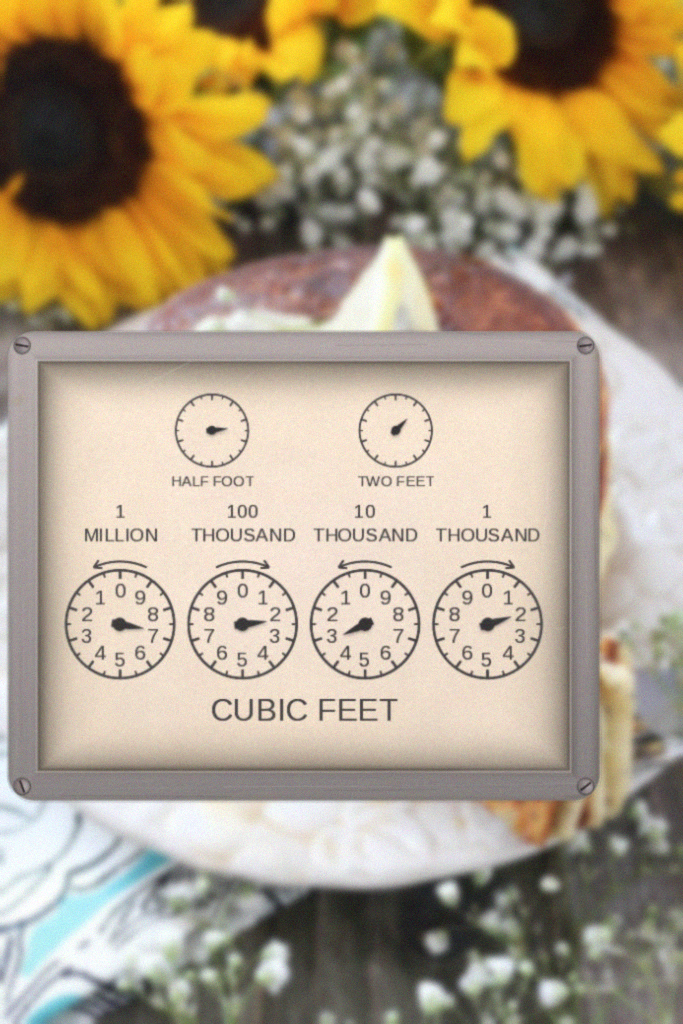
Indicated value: 723200 ft³
